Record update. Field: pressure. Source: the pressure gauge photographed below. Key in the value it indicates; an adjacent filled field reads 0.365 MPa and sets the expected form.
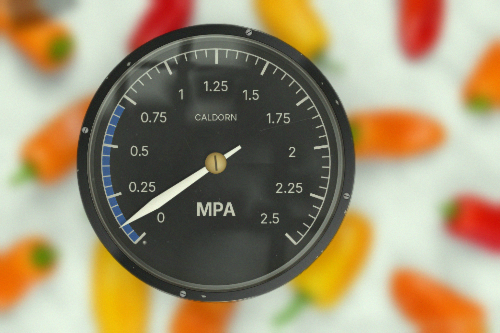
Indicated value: 0.1 MPa
